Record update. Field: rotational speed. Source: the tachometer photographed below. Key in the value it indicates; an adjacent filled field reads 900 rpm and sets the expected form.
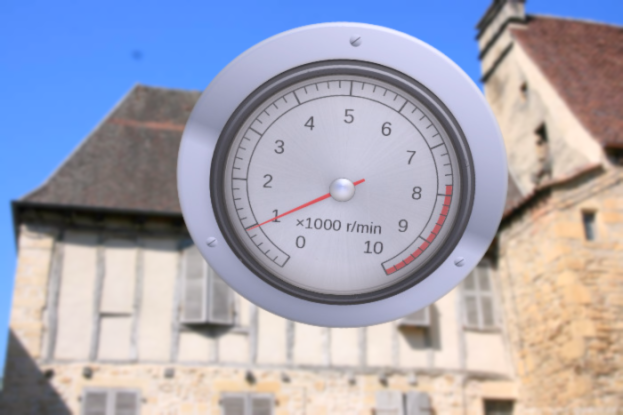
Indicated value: 1000 rpm
